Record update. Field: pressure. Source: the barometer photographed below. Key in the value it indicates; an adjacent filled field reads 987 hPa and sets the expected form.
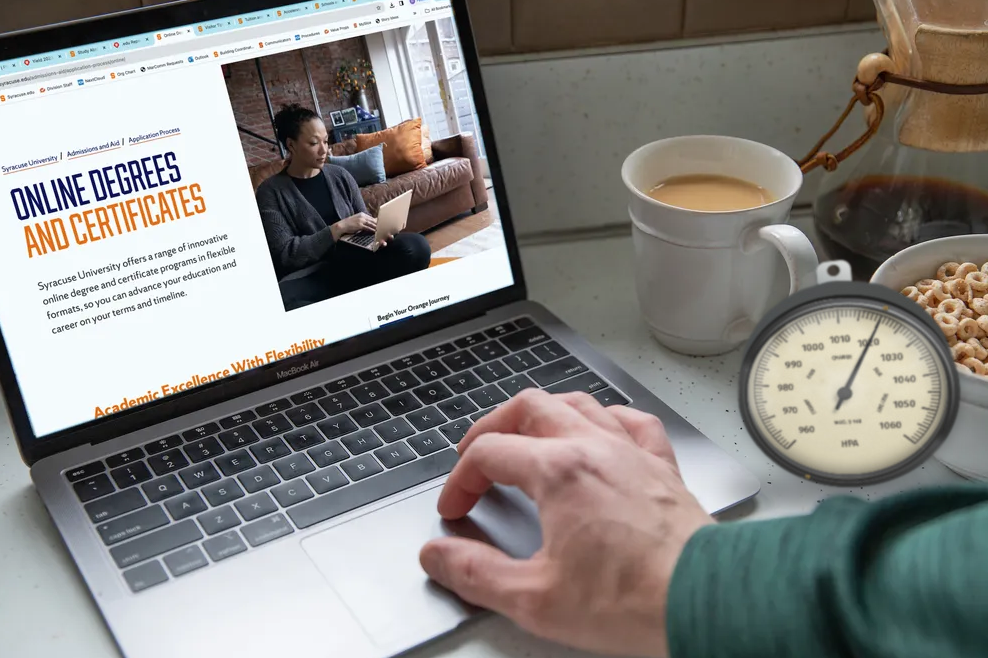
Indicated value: 1020 hPa
